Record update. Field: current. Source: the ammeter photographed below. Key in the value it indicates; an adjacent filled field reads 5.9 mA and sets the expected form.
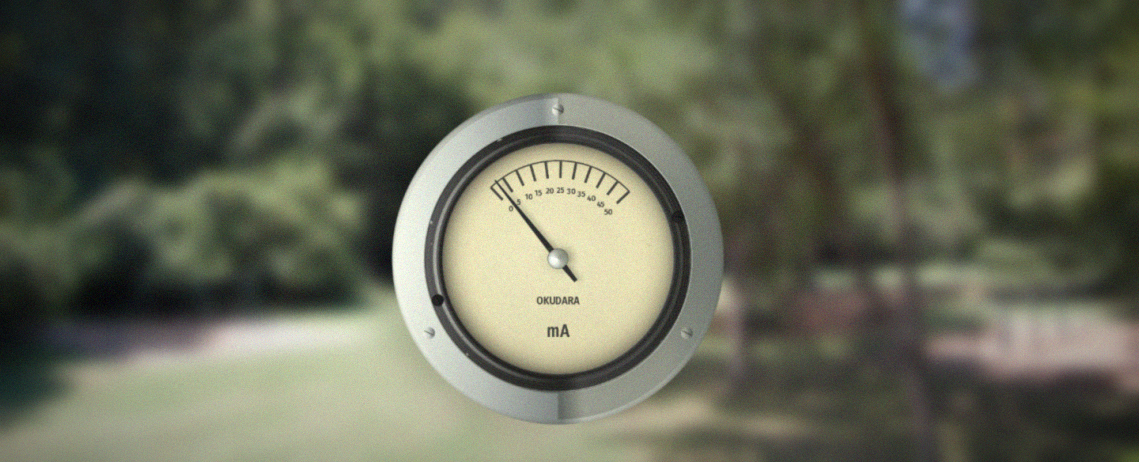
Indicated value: 2.5 mA
